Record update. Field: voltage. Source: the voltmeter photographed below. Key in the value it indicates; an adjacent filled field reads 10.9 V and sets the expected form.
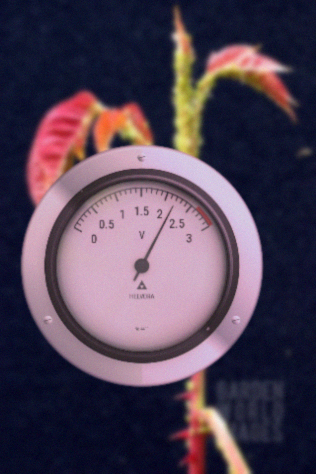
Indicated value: 2.2 V
